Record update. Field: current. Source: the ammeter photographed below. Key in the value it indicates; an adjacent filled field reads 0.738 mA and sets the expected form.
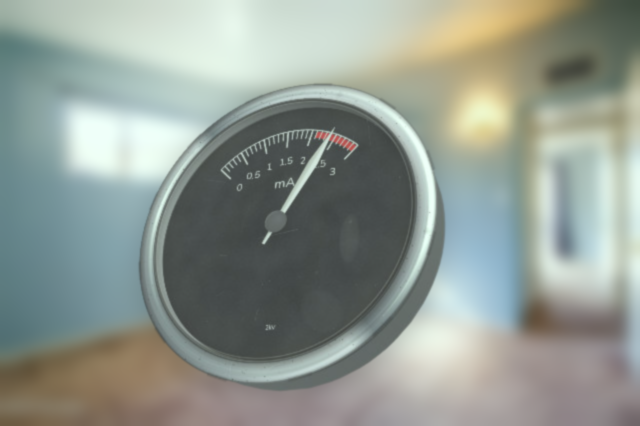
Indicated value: 2.5 mA
